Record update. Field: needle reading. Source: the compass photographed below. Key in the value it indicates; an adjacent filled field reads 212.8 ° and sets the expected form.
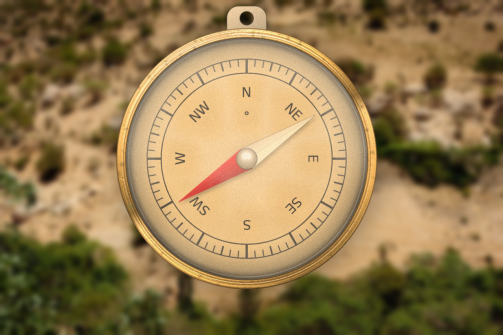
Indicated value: 237.5 °
